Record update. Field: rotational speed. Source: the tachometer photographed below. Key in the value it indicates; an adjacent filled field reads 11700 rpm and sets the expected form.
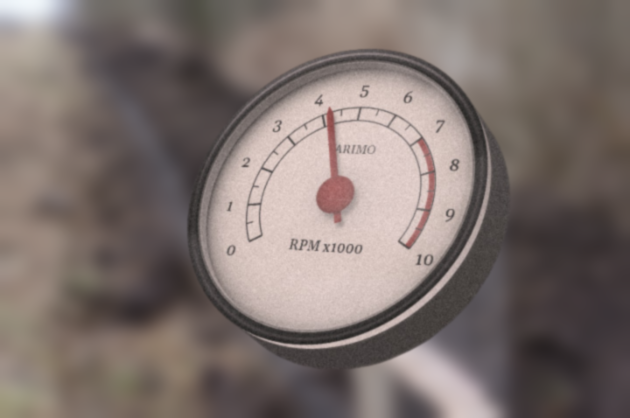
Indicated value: 4250 rpm
